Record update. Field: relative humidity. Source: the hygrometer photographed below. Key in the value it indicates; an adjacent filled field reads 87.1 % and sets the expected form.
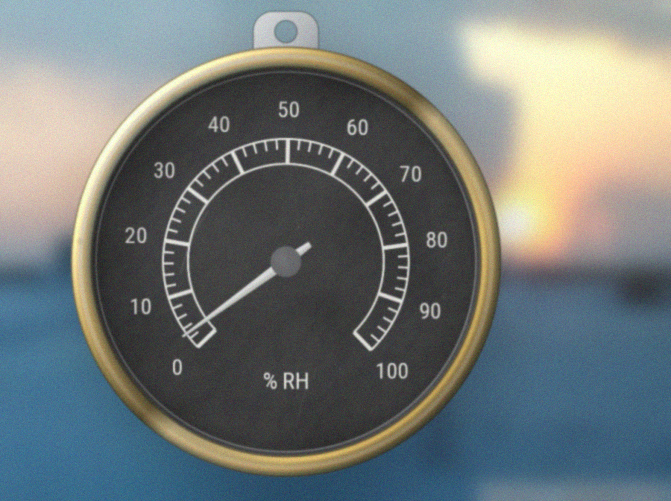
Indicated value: 3 %
